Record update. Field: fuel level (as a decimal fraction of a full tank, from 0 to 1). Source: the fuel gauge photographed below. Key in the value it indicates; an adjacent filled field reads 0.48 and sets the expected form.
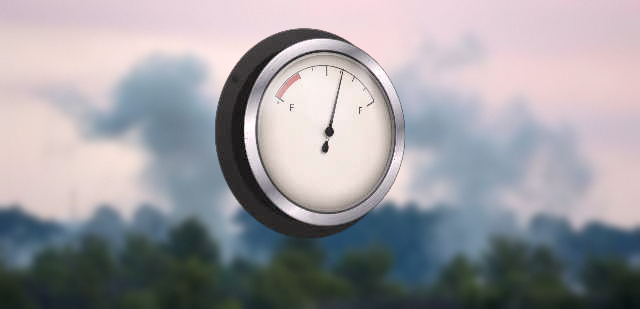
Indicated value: 0.625
